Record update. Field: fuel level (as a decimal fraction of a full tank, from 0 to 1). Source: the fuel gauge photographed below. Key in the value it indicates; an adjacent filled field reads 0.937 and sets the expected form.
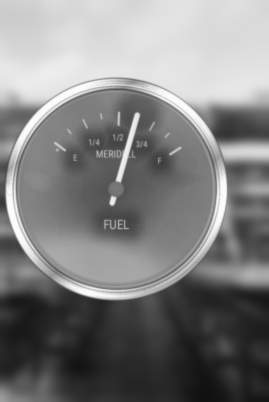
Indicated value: 0.625
